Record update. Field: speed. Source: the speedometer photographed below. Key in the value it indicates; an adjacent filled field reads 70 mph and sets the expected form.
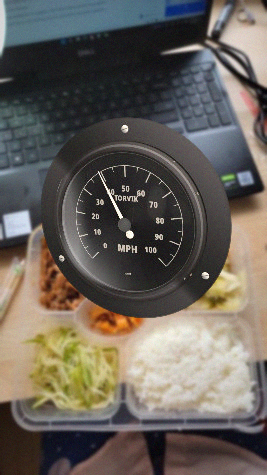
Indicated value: 40 mph
